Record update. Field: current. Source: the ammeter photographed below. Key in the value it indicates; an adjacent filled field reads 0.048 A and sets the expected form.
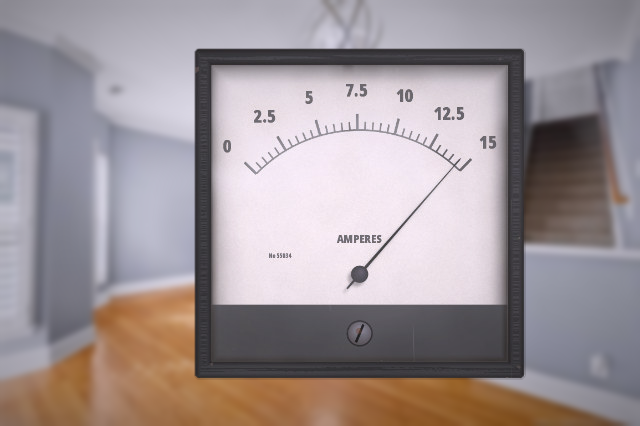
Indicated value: 14.5 A
